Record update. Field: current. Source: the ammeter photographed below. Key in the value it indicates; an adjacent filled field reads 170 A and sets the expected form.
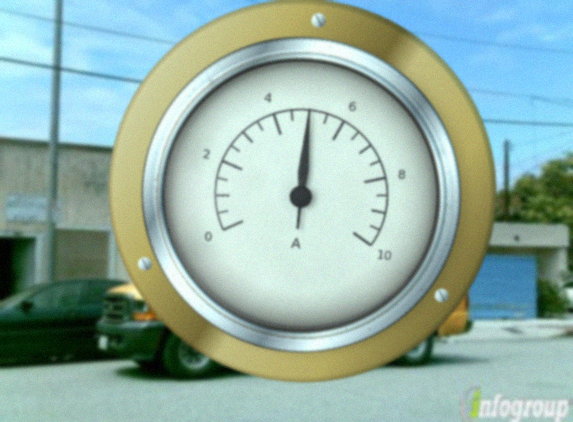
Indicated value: 5 A
